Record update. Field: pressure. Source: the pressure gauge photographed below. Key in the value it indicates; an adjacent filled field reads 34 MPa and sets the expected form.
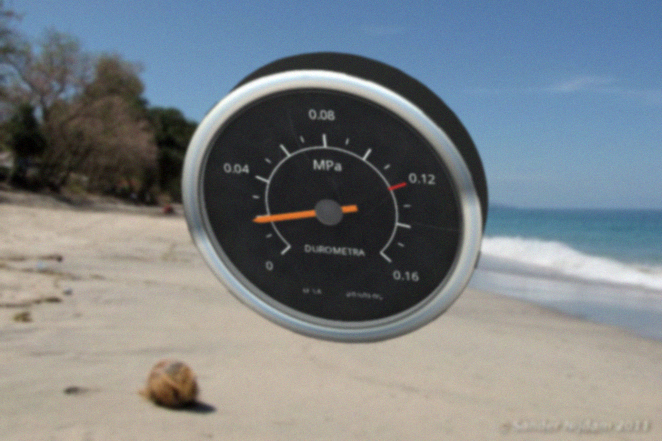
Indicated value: 0.02 MPa
